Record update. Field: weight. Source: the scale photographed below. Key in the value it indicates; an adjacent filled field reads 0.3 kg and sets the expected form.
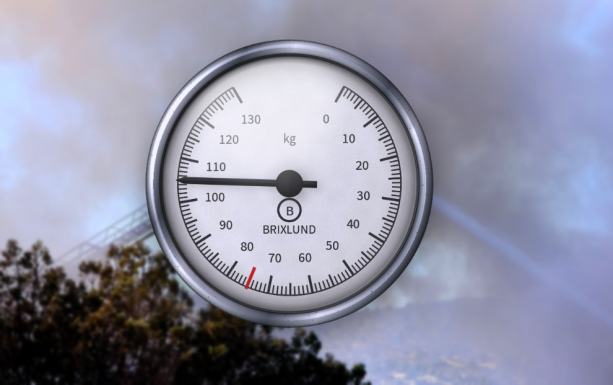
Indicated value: 105 kg
